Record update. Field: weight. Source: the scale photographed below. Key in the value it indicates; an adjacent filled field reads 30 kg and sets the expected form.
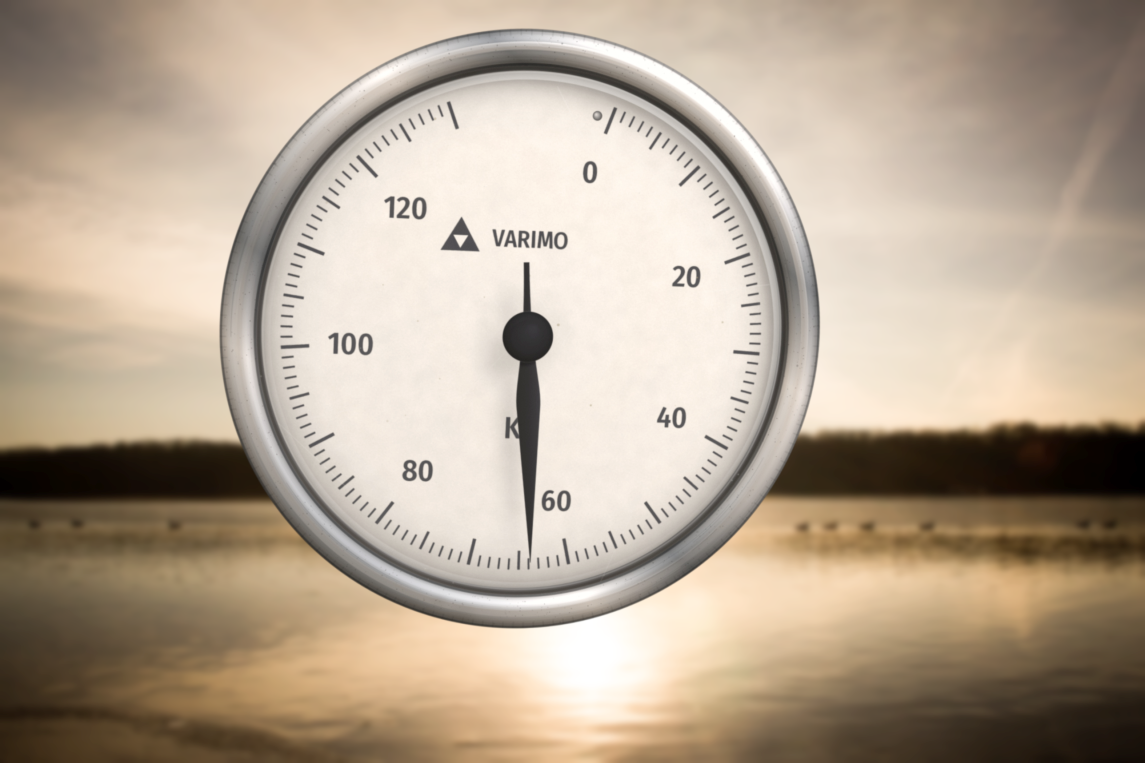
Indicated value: 64 kg
